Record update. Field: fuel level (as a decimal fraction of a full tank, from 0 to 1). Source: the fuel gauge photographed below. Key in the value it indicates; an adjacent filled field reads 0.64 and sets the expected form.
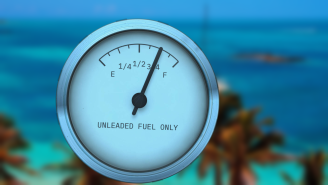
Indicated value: 0.75
